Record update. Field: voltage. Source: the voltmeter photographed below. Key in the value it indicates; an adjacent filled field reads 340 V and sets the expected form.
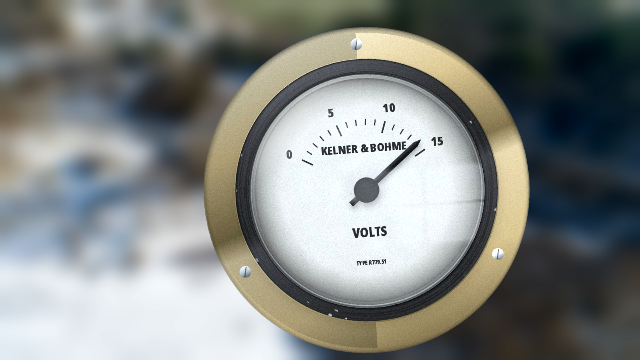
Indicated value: 14 V
